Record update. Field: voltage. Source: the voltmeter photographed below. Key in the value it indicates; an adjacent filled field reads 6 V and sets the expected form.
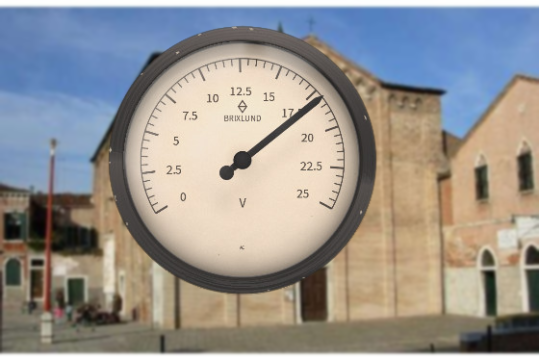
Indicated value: 18 V
